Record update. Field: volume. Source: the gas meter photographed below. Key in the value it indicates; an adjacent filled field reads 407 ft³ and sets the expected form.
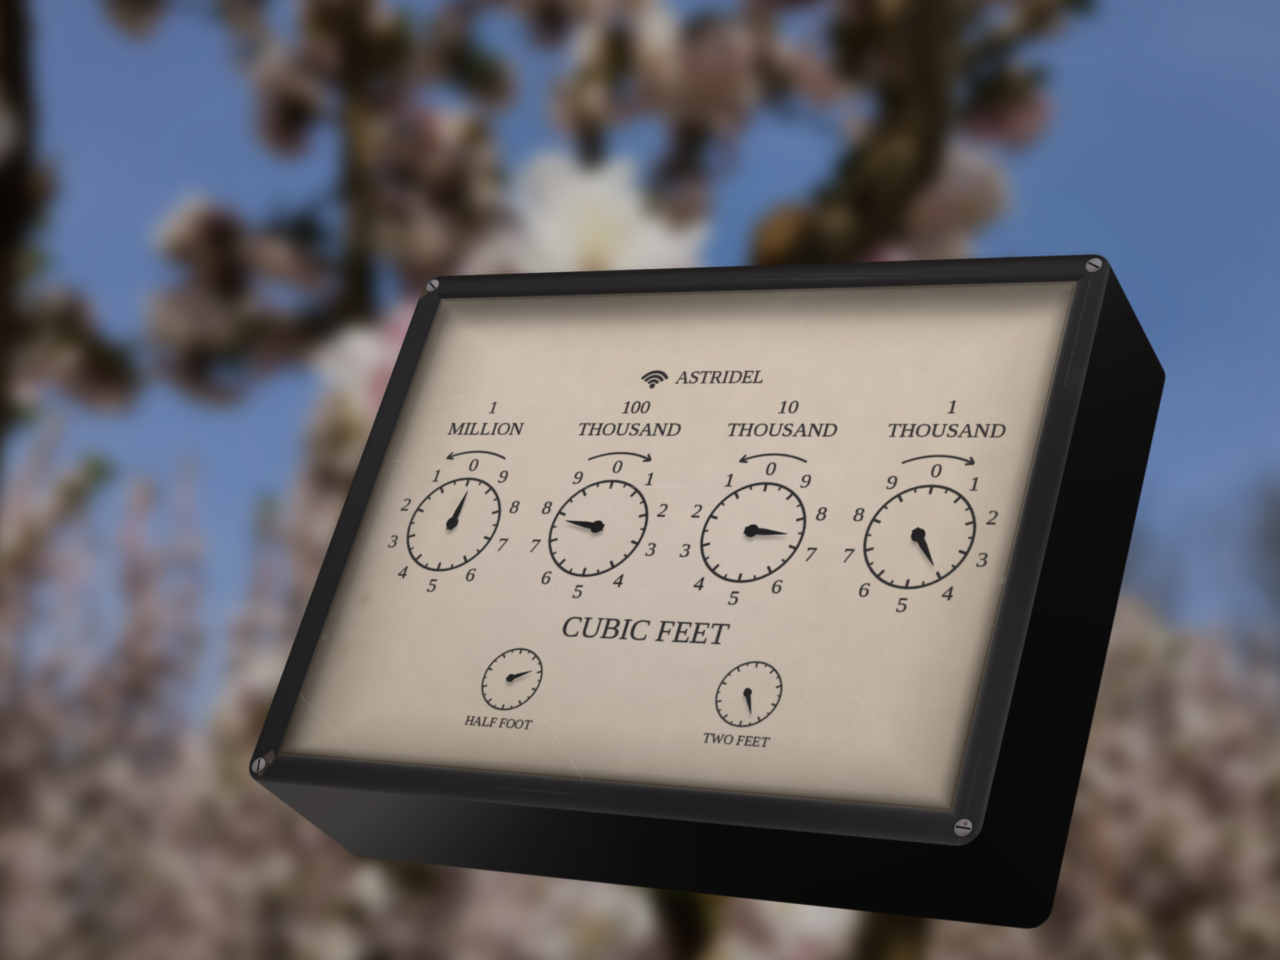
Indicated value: 977400 ft³
